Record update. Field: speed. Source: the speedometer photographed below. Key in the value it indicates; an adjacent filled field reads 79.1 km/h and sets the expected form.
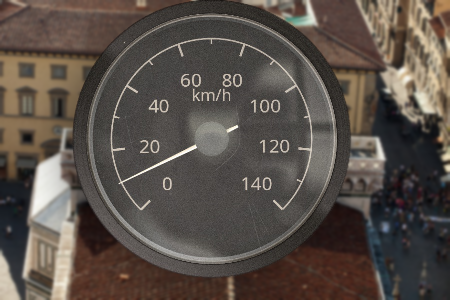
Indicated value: 10 km/h
